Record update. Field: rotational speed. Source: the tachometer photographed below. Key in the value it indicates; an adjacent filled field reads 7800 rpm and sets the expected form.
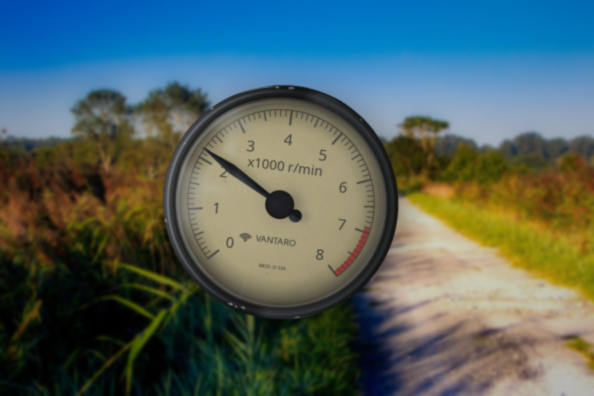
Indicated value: 2200 rpm
